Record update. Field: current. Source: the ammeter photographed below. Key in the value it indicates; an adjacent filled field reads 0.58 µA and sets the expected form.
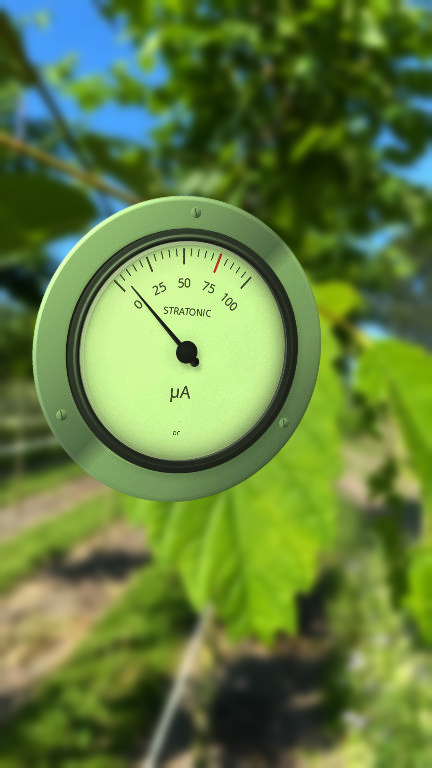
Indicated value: 5 µA
